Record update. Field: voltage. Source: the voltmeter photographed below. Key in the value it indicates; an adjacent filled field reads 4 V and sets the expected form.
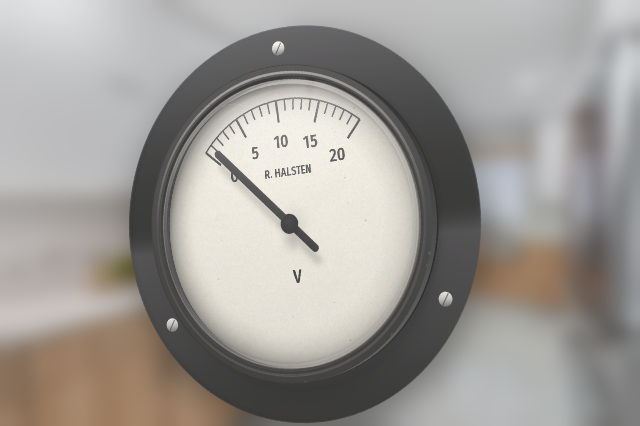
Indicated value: 1 V
